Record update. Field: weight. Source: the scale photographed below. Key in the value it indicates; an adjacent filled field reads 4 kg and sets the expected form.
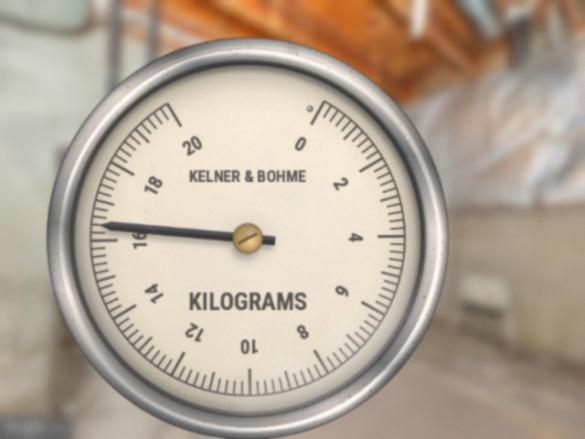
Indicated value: 16.4 kg
